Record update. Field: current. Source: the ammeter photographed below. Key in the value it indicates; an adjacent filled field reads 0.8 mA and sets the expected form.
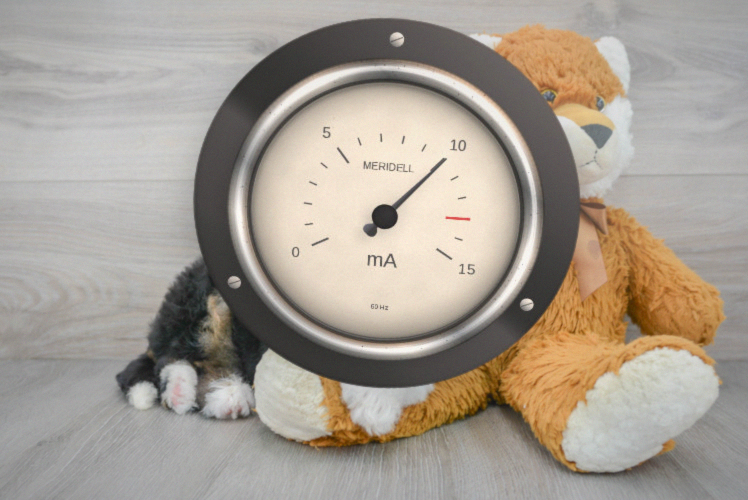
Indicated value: 10 mA
